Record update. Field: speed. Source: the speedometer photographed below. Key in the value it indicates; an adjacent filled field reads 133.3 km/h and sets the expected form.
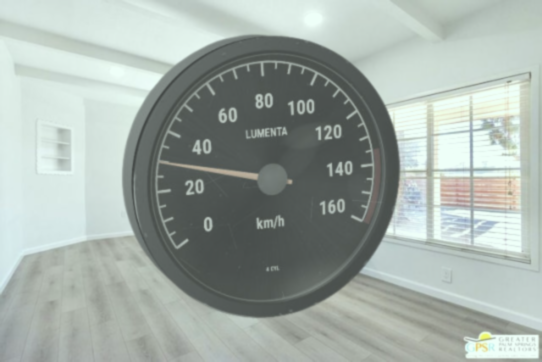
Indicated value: 30 km/h
